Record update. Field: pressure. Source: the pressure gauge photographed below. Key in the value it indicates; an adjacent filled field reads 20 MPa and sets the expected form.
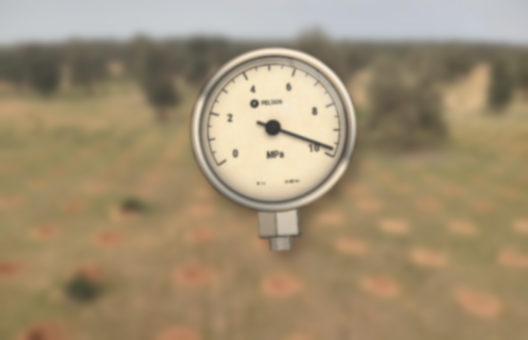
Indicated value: 9.75 MPa
